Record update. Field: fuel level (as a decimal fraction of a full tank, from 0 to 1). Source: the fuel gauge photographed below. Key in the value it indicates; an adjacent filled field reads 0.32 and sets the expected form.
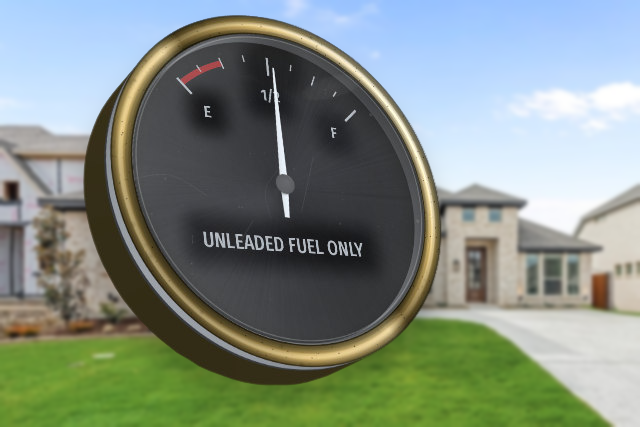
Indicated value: 0.5
